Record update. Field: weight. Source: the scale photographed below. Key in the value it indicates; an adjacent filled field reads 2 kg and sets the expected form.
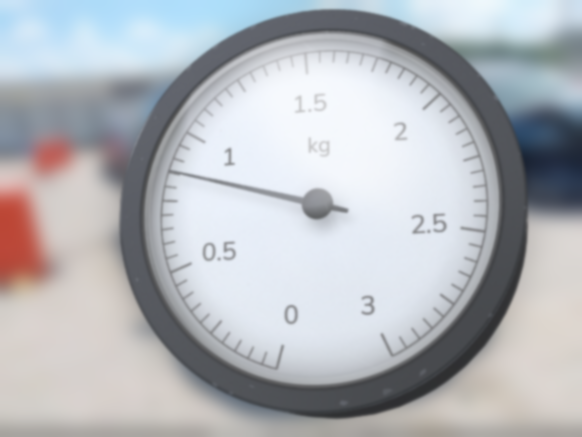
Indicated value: 0.85 kg
